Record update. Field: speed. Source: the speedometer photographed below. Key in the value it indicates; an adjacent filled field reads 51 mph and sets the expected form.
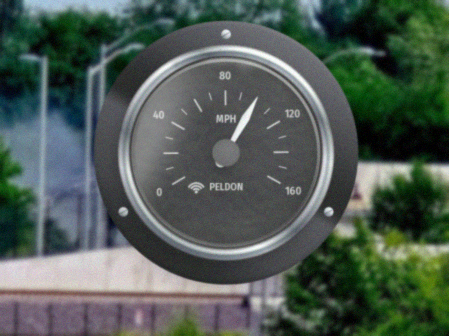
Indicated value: 100 mph
